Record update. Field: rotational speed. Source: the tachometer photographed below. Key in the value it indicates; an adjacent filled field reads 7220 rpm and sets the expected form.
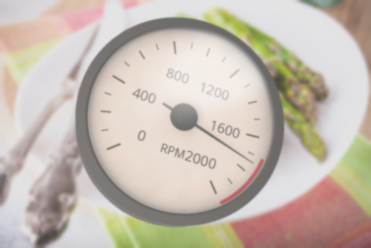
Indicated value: 1750 rpm
